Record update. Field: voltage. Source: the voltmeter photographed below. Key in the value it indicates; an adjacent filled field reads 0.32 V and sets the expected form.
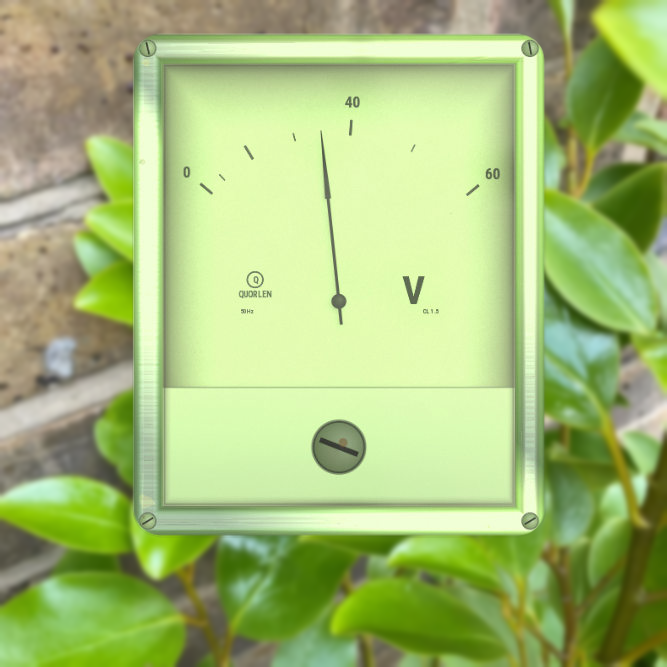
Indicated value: 35 V
